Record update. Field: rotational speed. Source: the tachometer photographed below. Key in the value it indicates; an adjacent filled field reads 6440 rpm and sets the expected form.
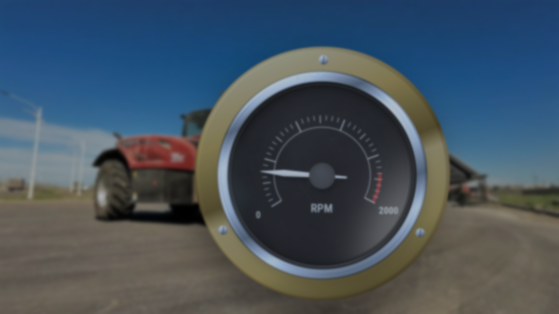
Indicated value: 300 rpm
